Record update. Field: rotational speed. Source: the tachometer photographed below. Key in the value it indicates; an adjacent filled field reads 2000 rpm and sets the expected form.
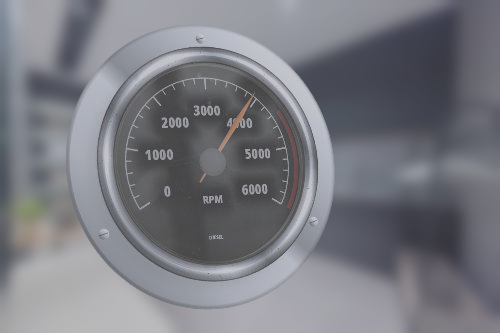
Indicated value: 3900 rpm
